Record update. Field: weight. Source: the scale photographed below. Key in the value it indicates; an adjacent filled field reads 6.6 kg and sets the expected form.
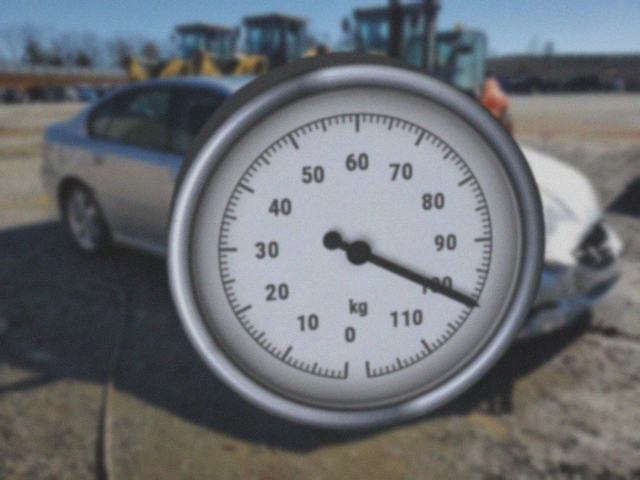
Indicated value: 100 kg
